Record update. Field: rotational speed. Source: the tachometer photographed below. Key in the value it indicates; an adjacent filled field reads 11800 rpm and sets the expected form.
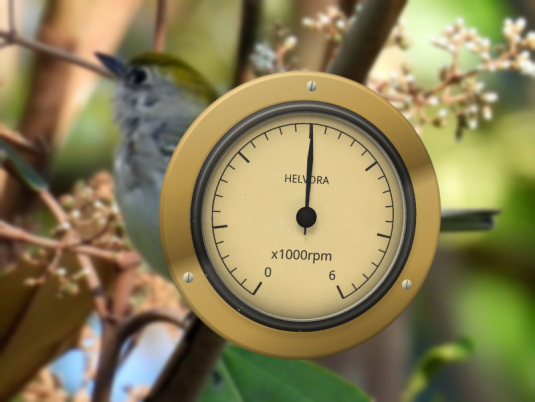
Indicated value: 3000 rpm
